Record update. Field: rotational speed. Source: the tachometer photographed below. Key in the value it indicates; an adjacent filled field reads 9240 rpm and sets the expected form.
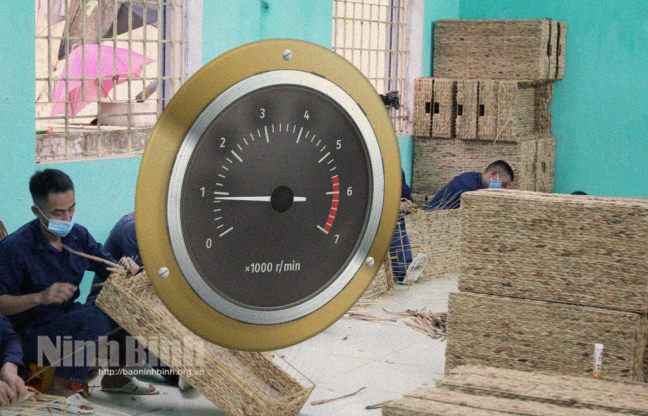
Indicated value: 900 rpm
